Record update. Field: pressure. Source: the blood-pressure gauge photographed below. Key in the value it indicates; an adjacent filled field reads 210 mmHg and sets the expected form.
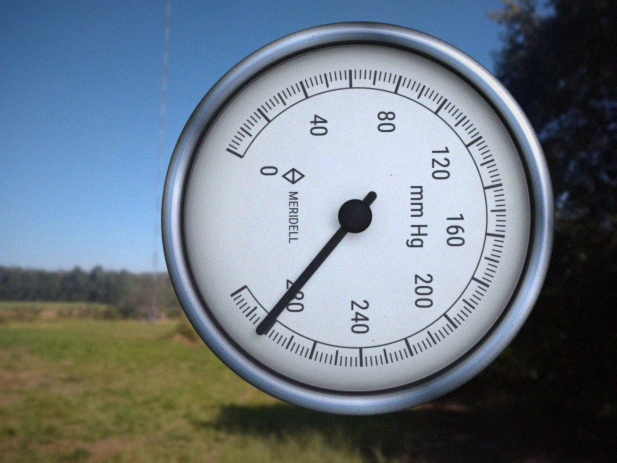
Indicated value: 282 mmHg
